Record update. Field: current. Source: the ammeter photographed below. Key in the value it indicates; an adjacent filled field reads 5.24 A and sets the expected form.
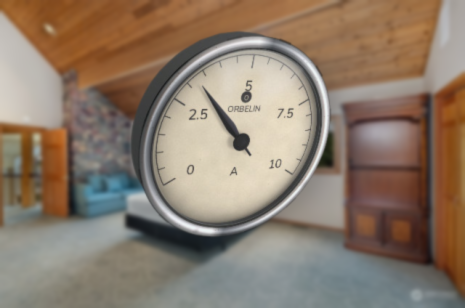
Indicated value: 3.25 A
